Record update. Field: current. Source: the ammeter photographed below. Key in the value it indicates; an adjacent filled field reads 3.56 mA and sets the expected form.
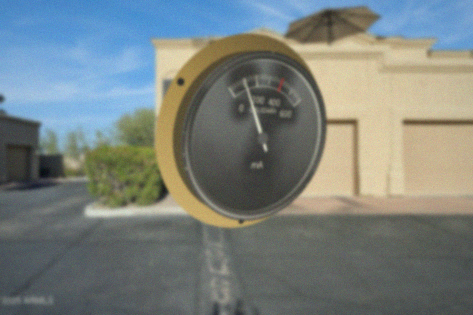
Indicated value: 100 mA
